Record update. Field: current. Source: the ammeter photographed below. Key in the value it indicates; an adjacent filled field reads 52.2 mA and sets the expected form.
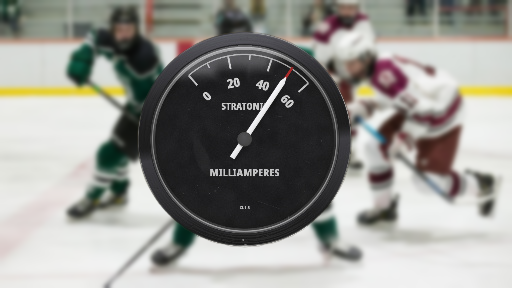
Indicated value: 50 mA
